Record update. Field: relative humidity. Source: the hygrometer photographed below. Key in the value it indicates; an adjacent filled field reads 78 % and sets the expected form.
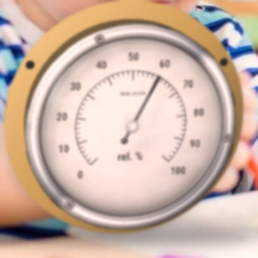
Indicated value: 60 %
